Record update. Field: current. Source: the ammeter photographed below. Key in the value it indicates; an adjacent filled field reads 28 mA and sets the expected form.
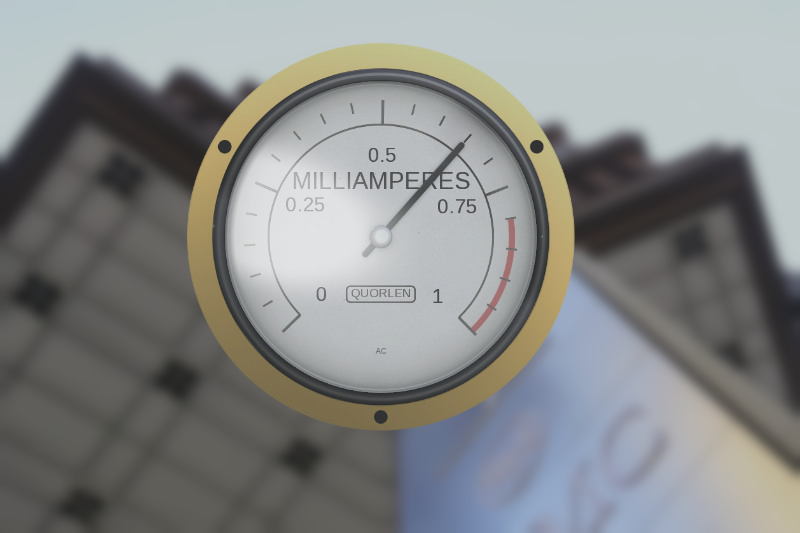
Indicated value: 0.65 mA
